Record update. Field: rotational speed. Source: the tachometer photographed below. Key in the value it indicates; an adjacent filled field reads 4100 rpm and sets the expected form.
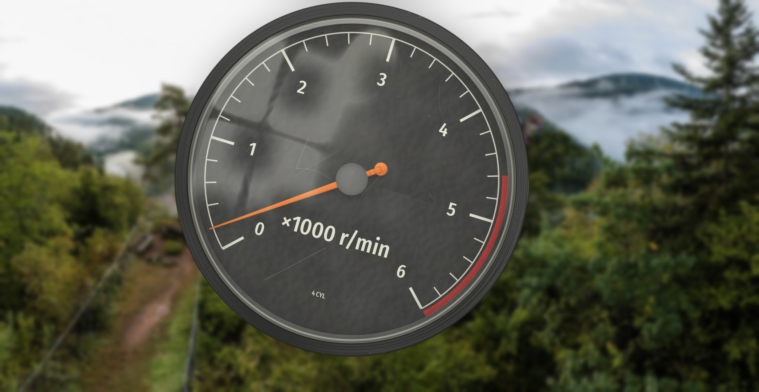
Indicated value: 200 rpm
